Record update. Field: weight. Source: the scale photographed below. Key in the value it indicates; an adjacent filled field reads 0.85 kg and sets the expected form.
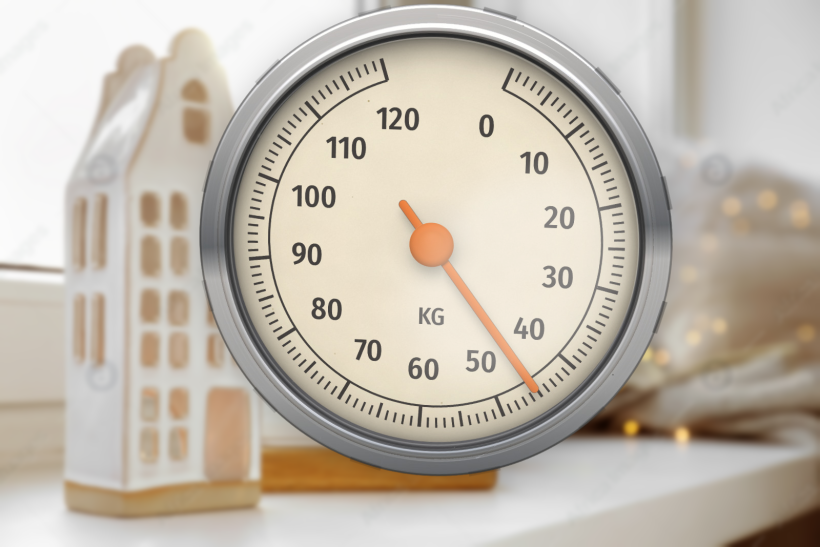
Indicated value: 45 kg
